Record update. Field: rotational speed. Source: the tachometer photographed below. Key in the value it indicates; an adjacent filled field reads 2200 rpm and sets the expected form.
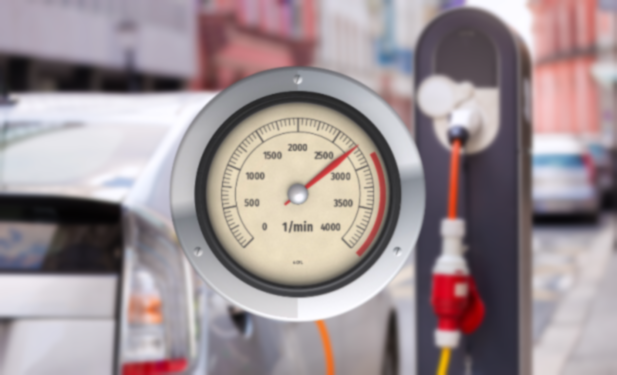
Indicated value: 2750 rpm
